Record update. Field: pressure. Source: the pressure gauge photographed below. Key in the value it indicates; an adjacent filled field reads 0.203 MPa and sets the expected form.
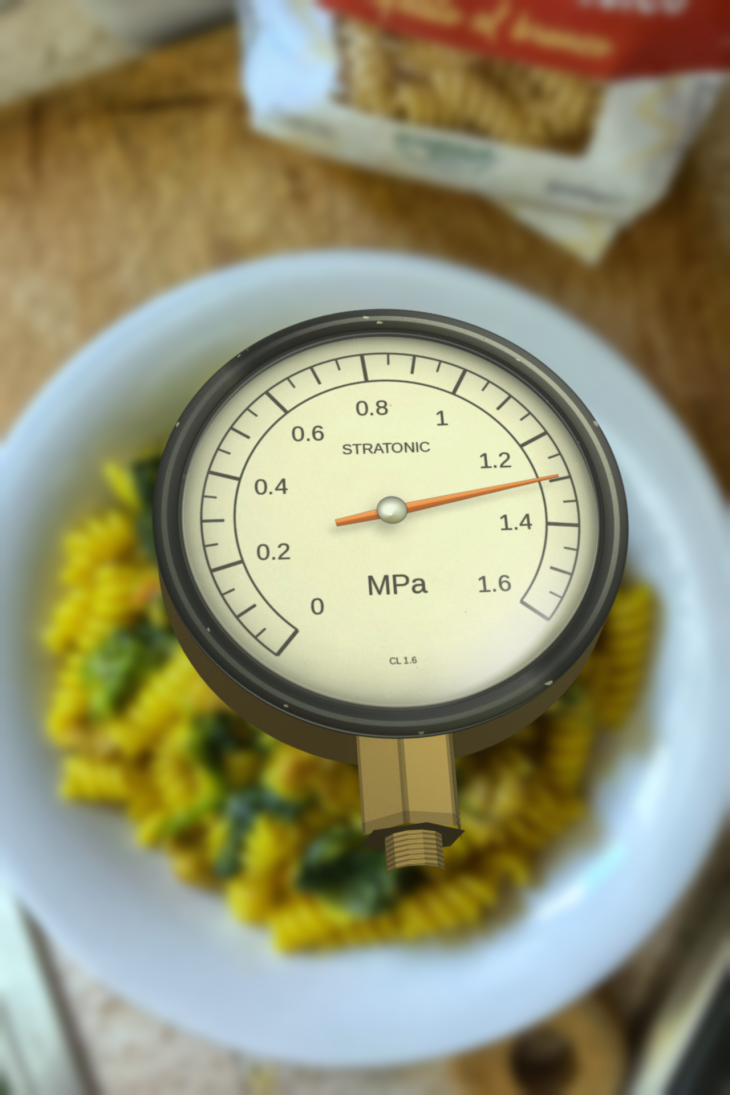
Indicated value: 1.3 MPa
